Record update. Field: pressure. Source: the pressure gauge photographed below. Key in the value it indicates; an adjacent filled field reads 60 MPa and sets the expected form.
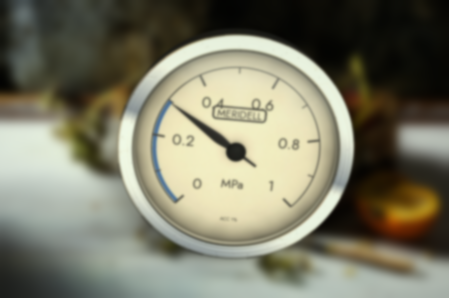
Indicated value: 0.3 MPa
